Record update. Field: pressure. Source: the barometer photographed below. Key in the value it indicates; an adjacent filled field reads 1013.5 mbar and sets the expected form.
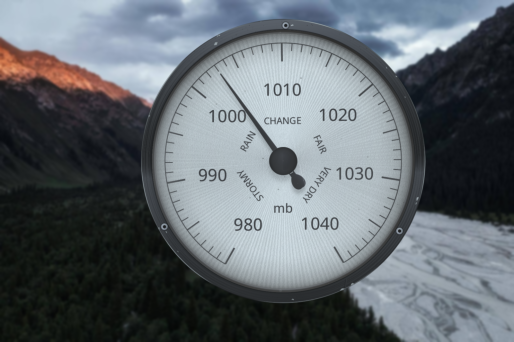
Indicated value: 1003 mbar
